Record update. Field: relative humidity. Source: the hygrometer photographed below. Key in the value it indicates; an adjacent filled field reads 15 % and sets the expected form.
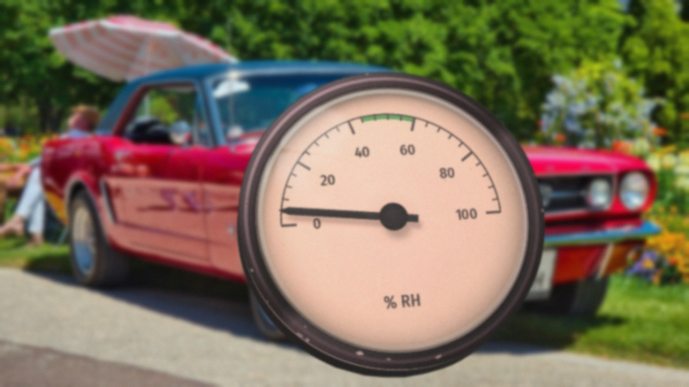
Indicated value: 4 %
